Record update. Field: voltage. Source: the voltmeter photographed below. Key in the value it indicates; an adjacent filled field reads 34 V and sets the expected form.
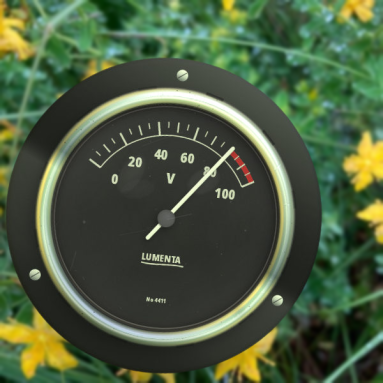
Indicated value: 80 V
